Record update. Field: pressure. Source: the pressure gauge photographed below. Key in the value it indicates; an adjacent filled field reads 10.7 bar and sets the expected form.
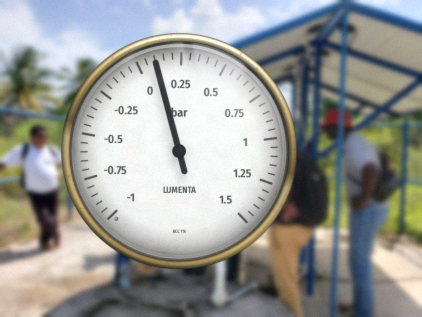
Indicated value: 0.1 bar
